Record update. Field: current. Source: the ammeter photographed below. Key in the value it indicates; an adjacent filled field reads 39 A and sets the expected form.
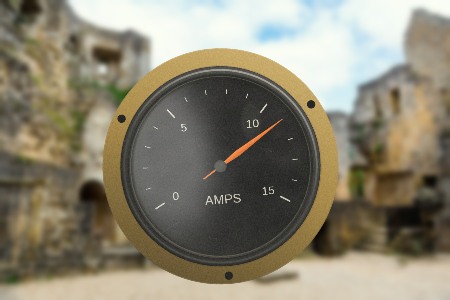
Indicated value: 11 A
